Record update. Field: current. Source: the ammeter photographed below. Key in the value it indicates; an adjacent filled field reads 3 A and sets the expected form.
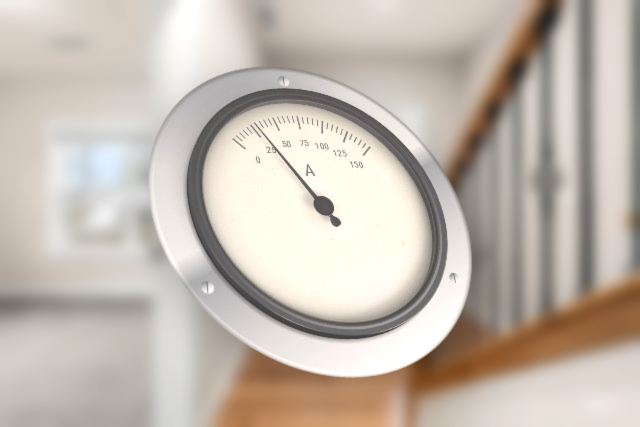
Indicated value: 25 A
